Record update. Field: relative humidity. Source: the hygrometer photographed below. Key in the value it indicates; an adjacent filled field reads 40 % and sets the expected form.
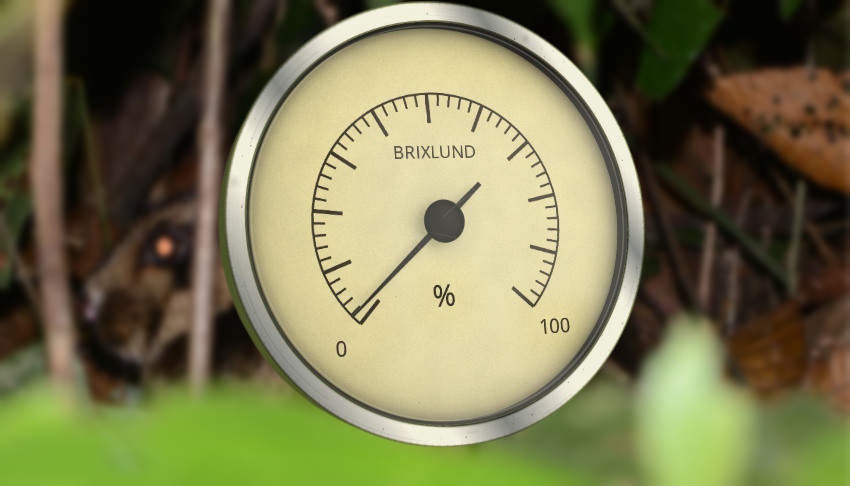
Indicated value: 2 %
